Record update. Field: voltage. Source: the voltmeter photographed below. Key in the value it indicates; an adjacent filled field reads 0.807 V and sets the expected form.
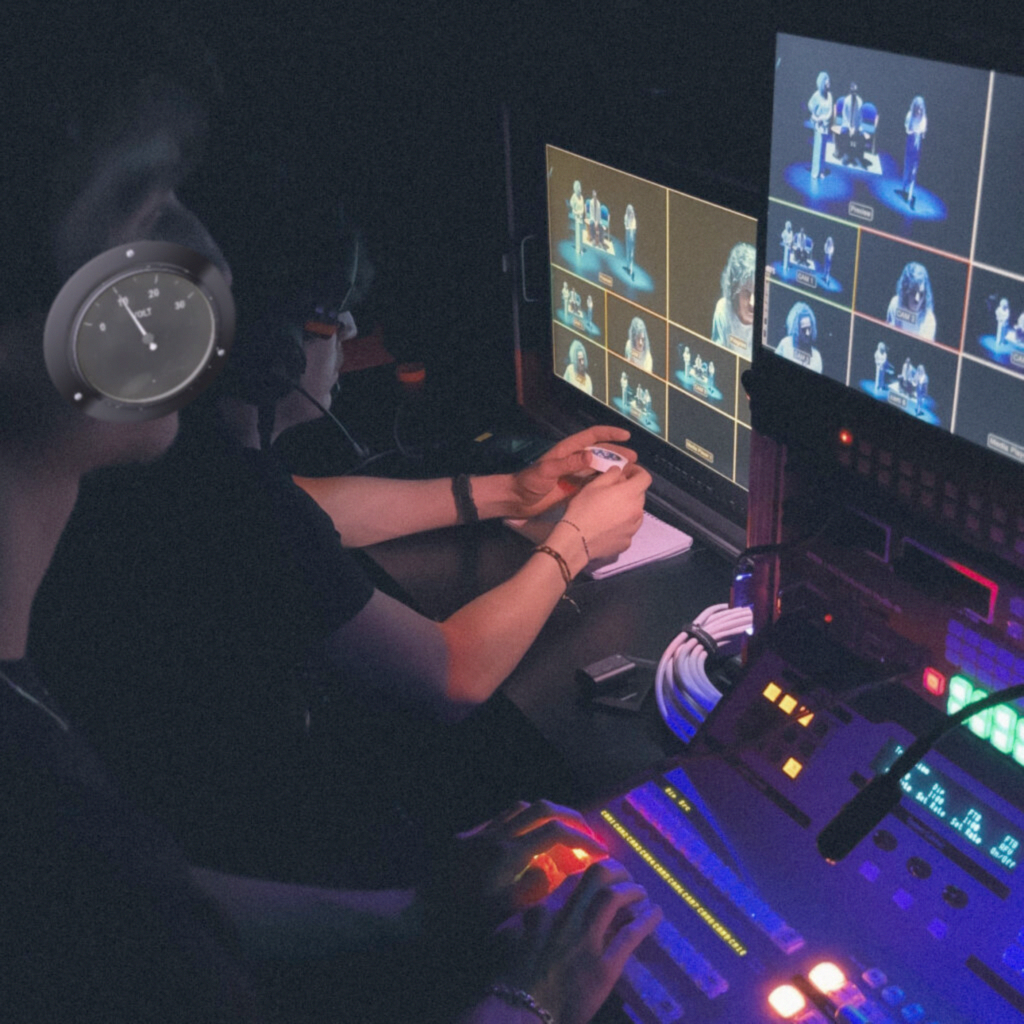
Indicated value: 10 V
